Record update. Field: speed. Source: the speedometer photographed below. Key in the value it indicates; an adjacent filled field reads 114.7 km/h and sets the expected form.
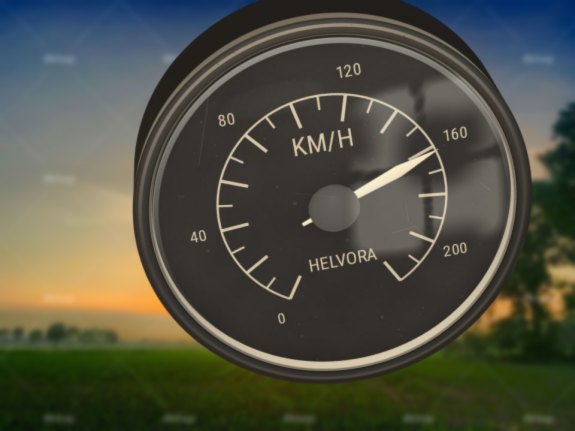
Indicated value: 160 km/h
